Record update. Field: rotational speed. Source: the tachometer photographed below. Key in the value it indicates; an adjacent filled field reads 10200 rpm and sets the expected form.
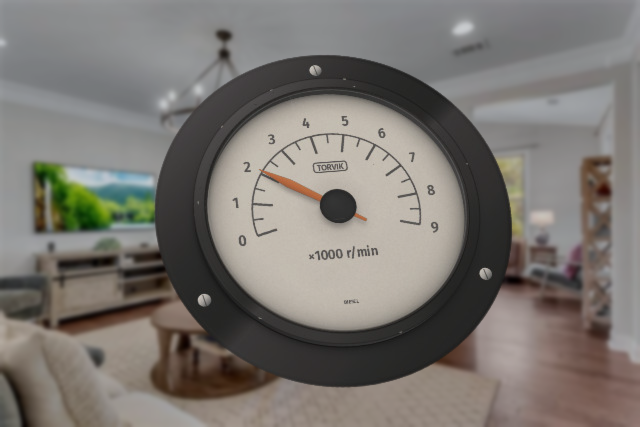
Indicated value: 2000 rpm
